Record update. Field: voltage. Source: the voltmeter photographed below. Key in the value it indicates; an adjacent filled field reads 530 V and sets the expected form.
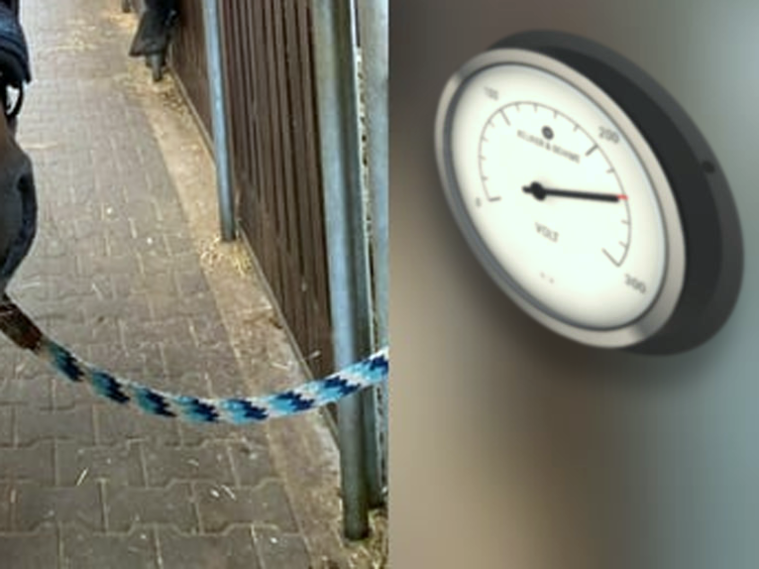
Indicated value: 240 V
